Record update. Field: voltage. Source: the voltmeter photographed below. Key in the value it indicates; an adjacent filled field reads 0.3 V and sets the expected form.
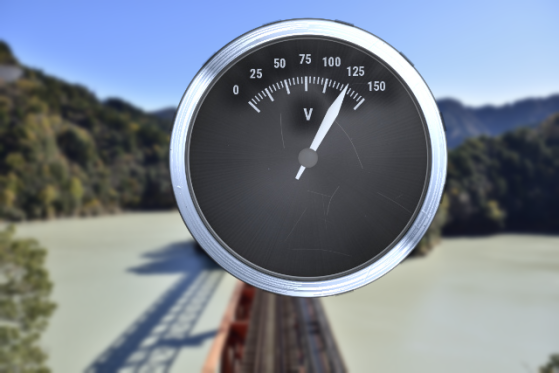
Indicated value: 125 V
